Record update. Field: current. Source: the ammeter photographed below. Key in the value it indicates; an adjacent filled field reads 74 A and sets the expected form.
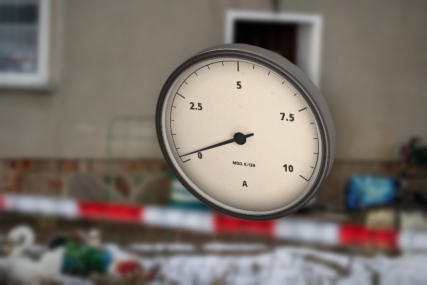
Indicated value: 0.25 A
